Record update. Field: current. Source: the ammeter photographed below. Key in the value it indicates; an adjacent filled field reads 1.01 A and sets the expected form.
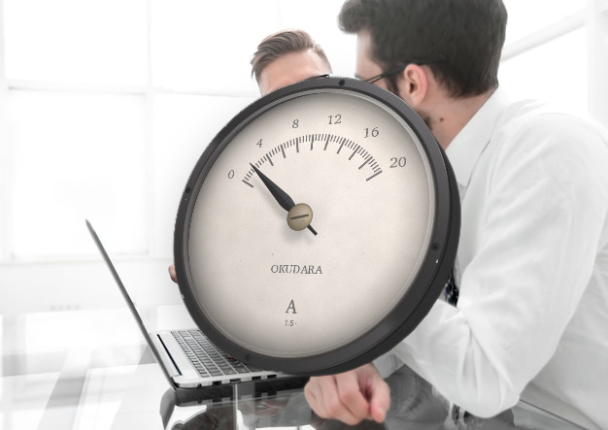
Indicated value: 2 A
